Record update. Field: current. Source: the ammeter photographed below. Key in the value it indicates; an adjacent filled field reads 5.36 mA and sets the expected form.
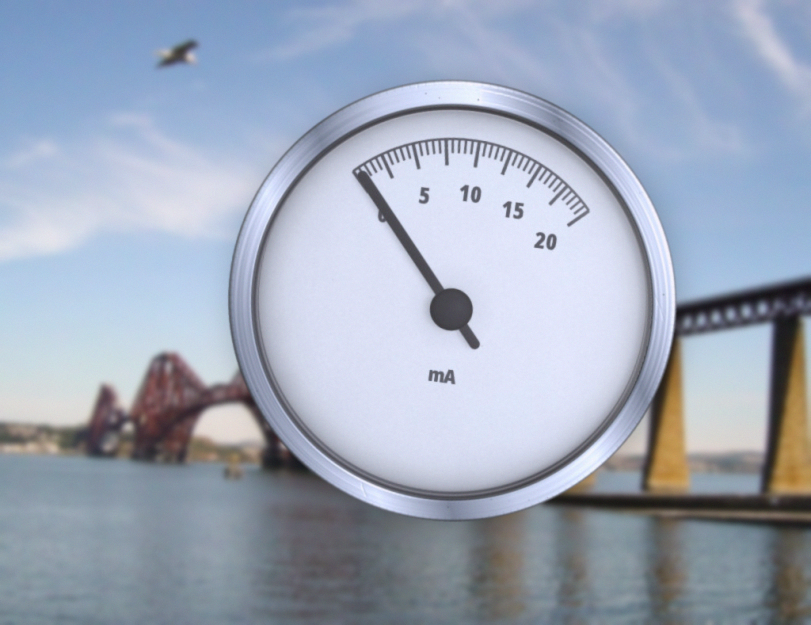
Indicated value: 0.5 mA
